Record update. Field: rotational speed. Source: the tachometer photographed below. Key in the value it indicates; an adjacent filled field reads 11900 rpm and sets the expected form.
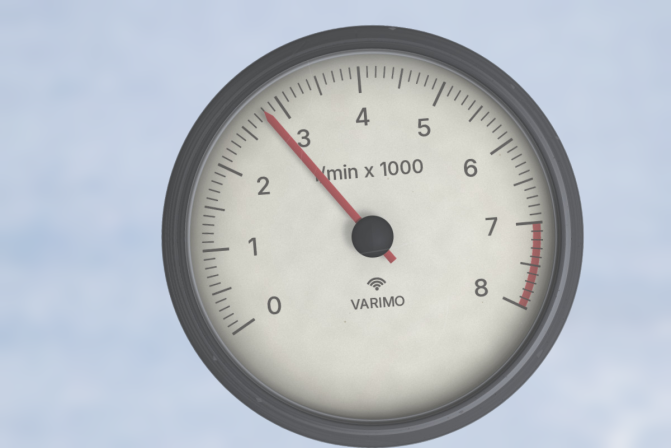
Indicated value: 2800 rpm
